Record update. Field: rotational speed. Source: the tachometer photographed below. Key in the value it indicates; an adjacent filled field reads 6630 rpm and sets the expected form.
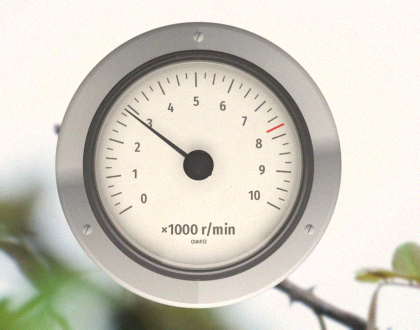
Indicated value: 2875 rpm
